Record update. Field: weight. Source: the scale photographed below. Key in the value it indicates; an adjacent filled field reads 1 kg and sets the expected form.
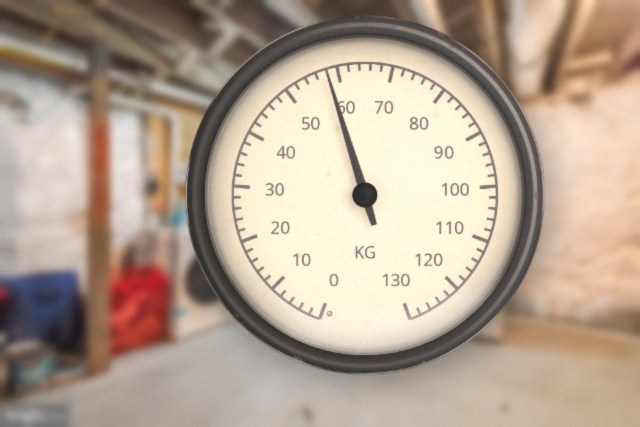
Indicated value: 58 kg
